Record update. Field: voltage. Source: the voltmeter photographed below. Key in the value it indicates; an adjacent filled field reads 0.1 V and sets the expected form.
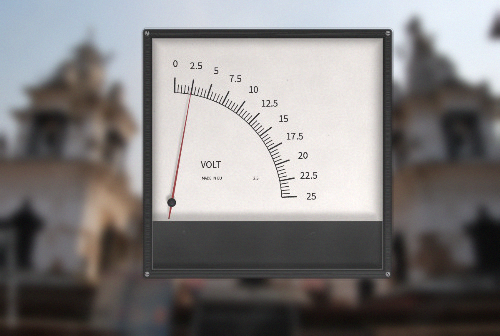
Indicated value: 2.5 V
